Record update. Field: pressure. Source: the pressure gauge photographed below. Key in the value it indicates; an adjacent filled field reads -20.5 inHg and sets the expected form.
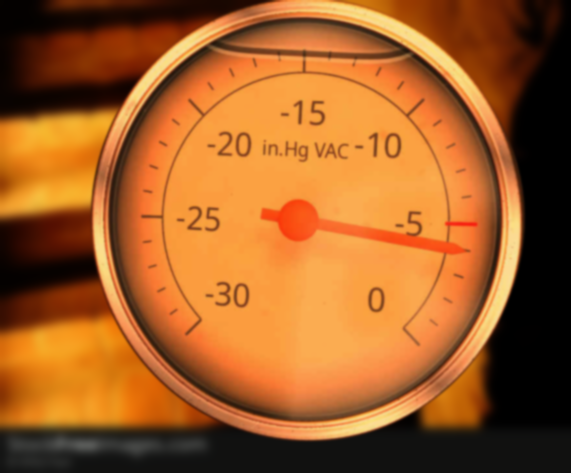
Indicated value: -4 inHg
